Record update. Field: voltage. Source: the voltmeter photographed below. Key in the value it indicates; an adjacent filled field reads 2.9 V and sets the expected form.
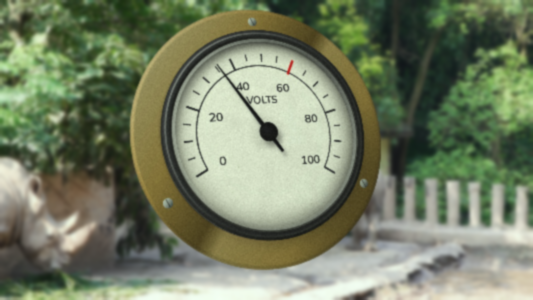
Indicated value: 35 V
